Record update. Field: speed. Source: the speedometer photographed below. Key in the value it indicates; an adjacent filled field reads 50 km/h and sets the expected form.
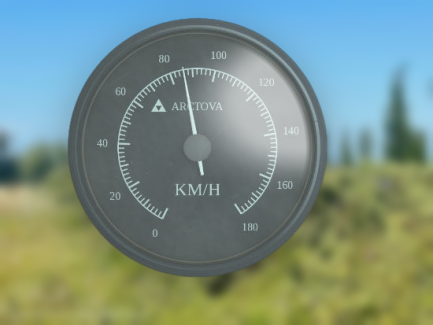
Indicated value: 86 km/h
